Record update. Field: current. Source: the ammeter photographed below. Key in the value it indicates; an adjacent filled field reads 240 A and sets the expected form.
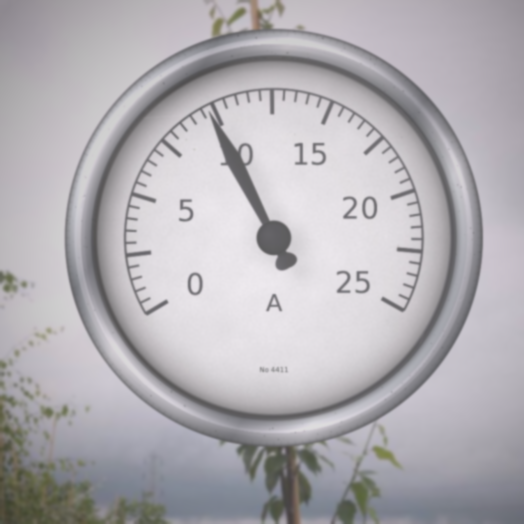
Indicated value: 9.75 A
